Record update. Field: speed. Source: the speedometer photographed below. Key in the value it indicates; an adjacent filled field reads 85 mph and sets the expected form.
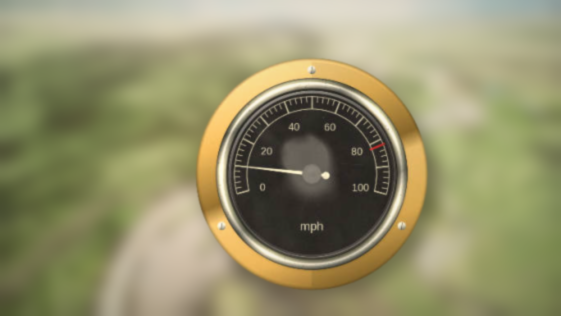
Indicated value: 10 mph
